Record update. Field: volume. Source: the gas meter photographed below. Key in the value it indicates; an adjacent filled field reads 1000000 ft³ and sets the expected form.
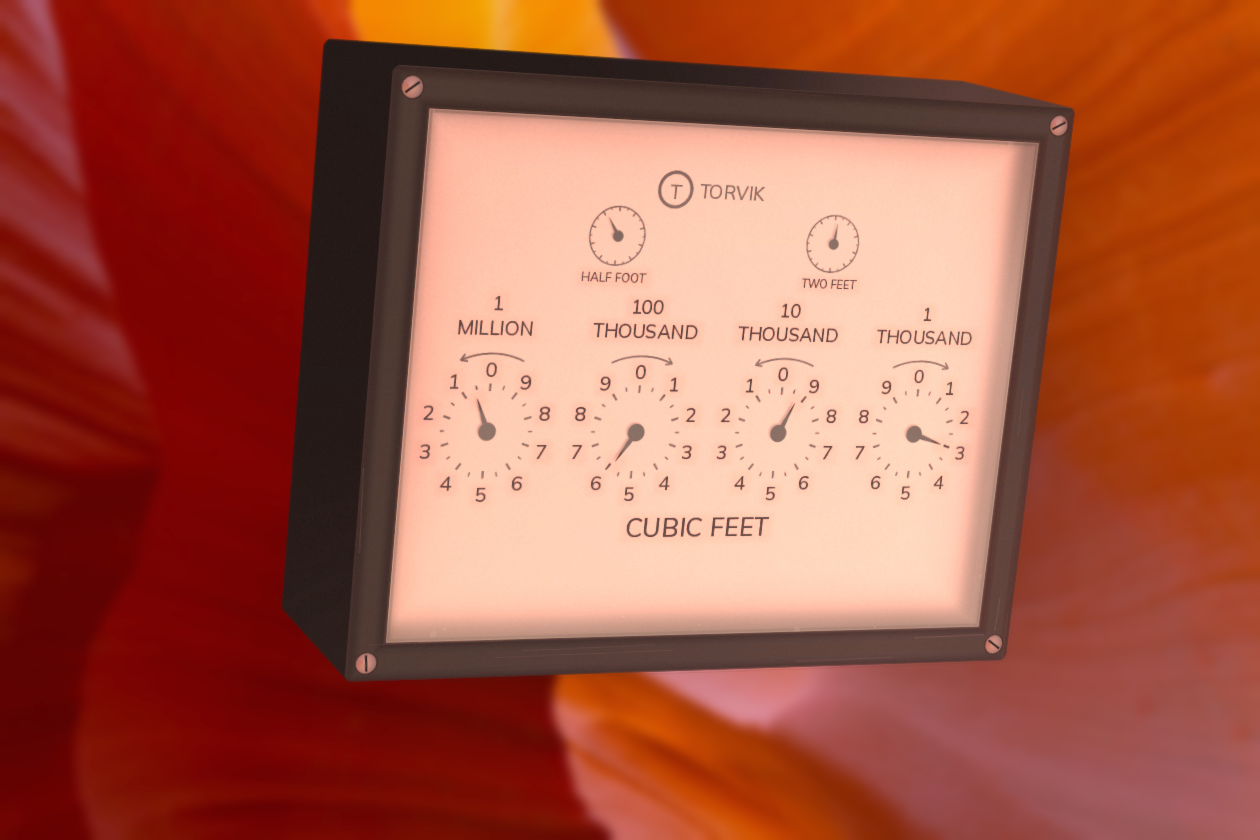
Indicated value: 59300 ft³
